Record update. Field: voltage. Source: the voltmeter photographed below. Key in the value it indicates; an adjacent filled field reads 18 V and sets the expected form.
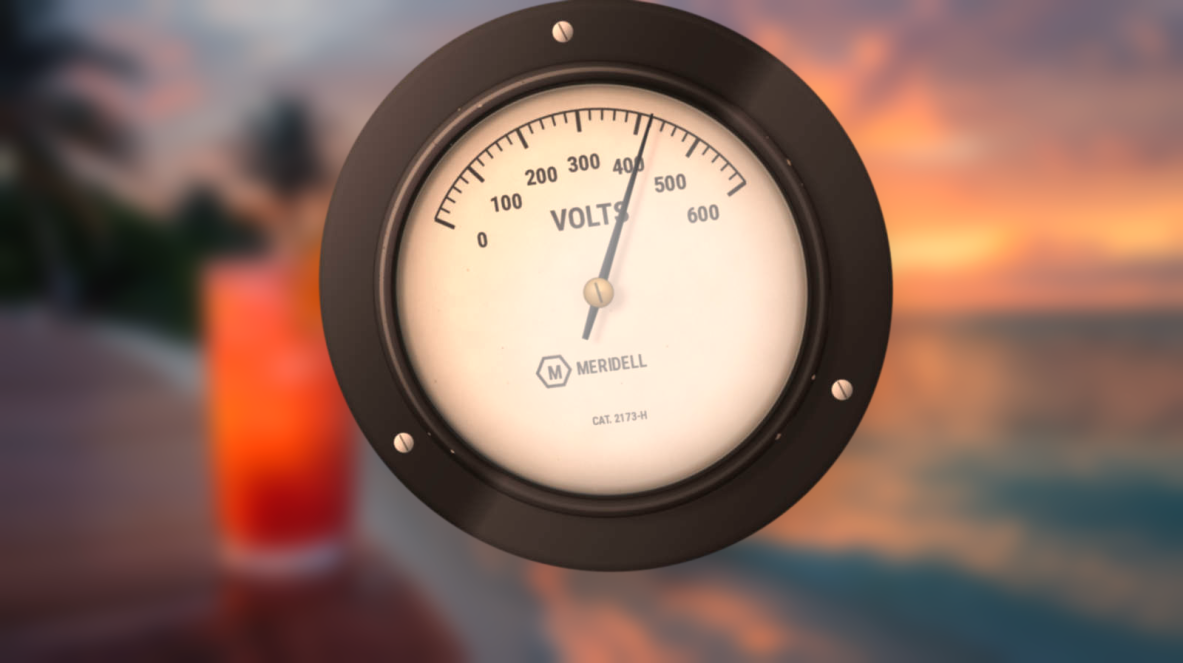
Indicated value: 420 V
